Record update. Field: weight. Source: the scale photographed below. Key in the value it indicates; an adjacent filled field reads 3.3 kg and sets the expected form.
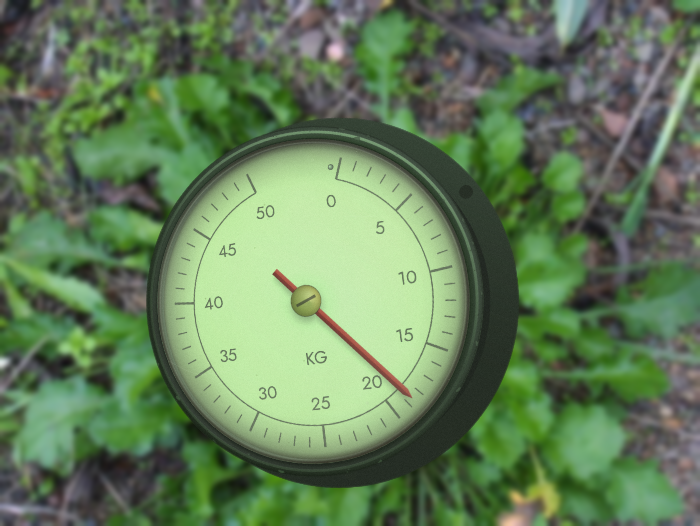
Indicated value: 18.5 kg
